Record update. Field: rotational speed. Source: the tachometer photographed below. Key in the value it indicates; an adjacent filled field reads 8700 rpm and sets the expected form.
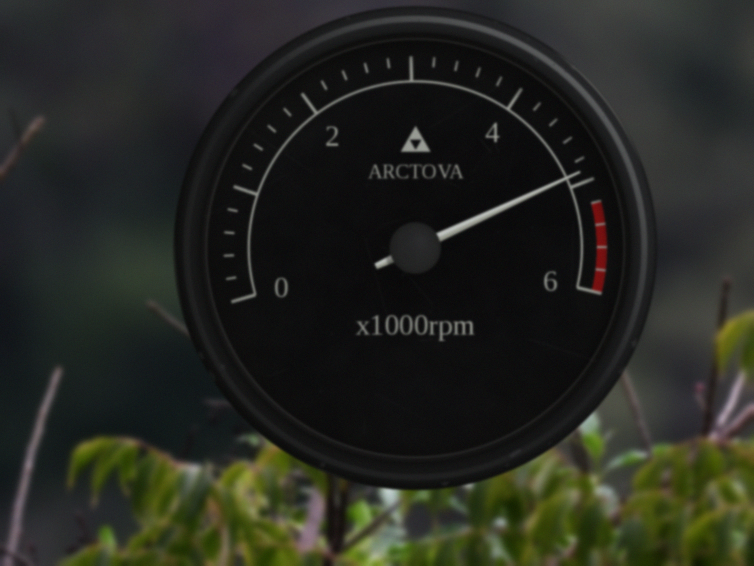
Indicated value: 4900 rpm
